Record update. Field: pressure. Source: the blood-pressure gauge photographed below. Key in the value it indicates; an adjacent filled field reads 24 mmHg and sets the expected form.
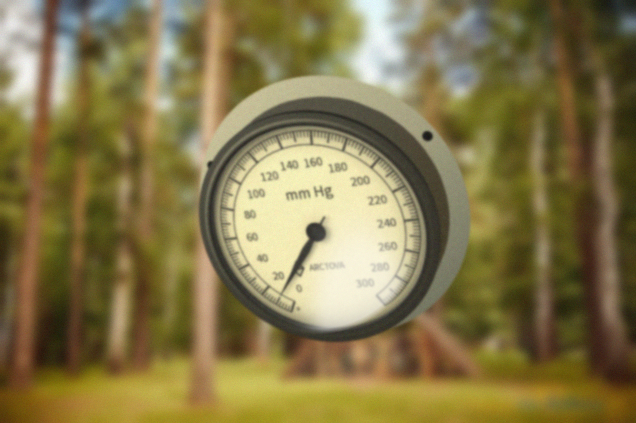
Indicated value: 10 mmHg
